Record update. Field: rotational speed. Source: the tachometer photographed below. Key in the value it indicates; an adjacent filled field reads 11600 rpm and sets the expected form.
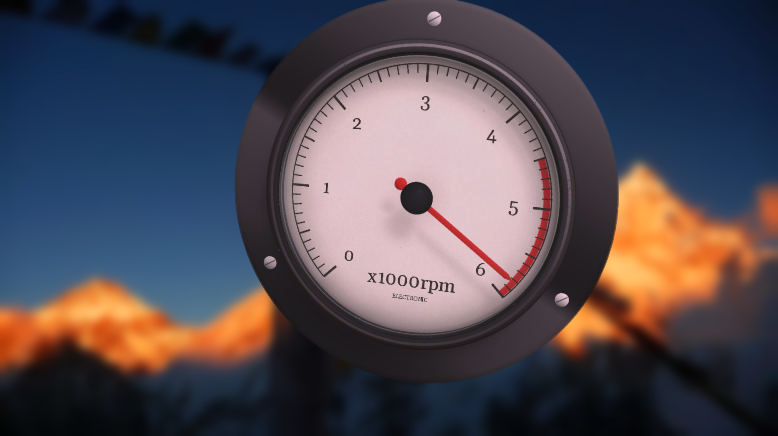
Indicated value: 5800 rpm
